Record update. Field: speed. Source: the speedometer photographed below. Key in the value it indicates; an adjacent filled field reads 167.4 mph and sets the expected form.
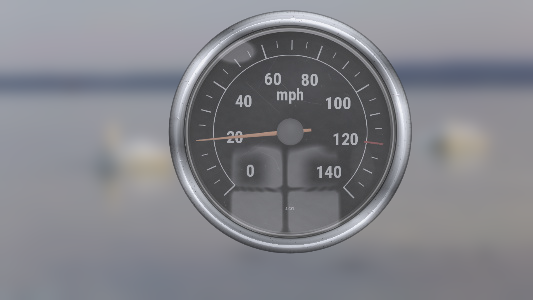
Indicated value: 20 mph
